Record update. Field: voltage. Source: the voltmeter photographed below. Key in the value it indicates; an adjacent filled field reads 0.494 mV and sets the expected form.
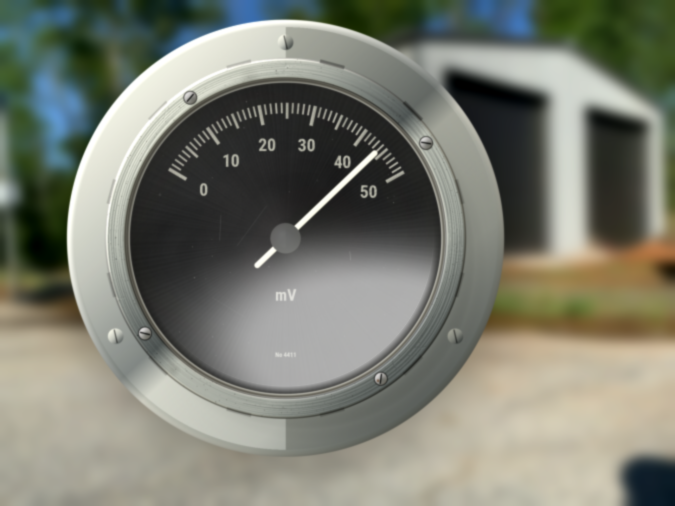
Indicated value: 44 mV
